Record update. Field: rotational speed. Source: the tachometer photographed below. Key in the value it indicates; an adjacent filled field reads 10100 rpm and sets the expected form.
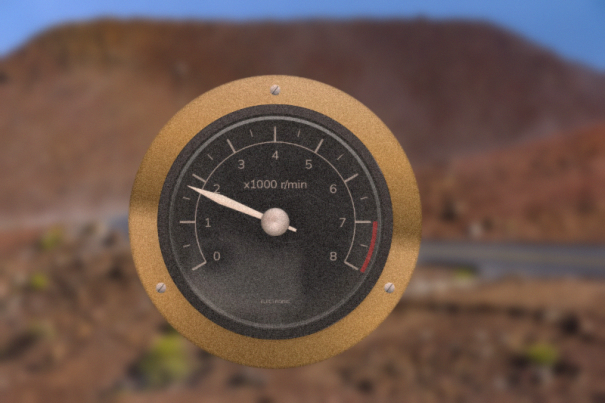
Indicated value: 1750 rpm
